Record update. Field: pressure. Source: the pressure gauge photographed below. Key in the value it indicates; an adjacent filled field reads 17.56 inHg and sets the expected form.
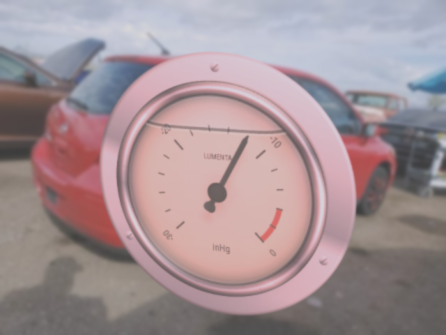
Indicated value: -12 inHg
